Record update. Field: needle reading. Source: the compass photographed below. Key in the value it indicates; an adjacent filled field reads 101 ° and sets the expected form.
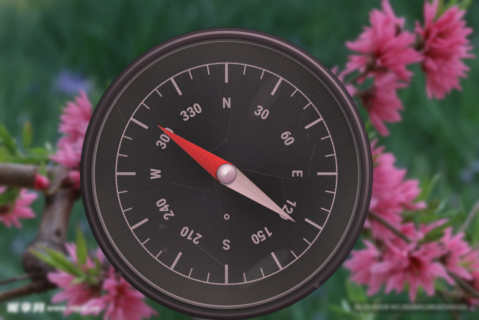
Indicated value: 305 °
